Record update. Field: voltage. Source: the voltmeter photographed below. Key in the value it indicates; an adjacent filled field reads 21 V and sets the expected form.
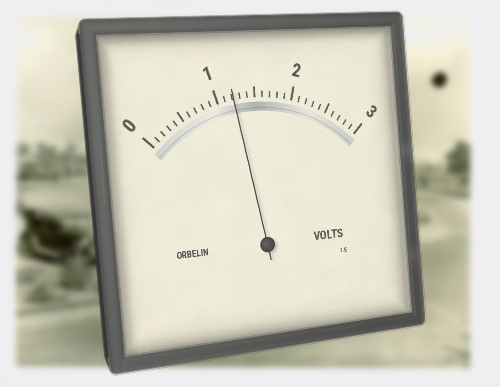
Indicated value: 1.2 V
